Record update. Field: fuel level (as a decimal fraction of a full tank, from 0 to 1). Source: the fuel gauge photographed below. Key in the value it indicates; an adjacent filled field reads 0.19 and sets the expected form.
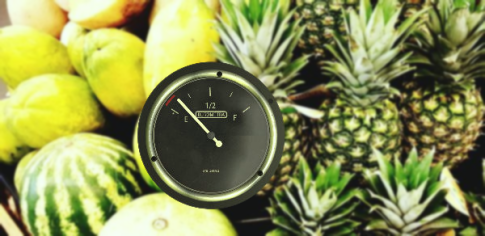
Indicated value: 0.125
